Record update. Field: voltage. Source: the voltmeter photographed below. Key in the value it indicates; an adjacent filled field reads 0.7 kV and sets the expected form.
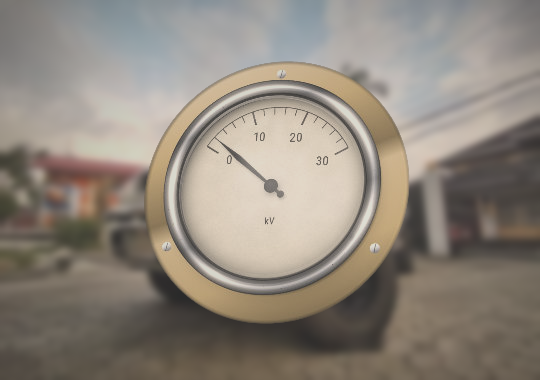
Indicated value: 2 kV
